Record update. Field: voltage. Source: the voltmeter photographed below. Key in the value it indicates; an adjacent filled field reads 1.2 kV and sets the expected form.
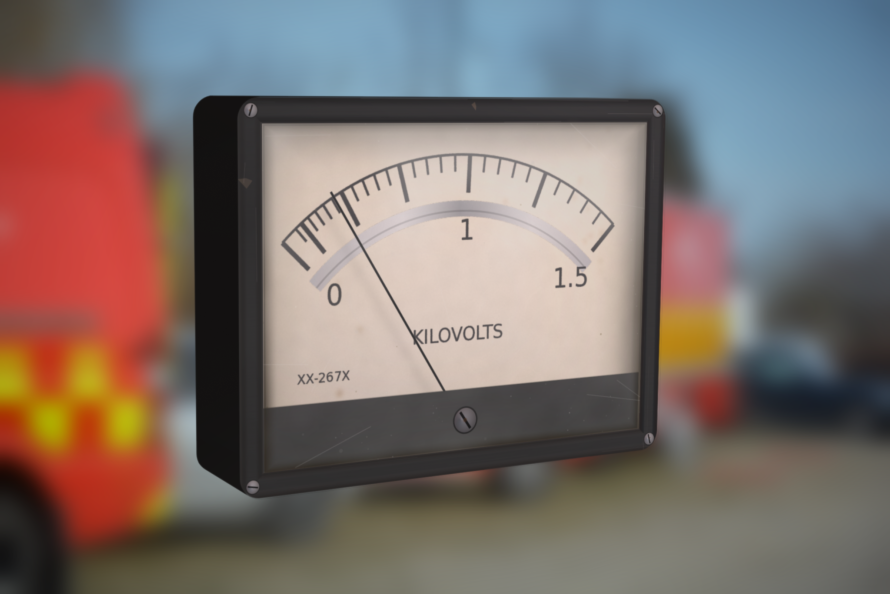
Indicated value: 0.45 kV
